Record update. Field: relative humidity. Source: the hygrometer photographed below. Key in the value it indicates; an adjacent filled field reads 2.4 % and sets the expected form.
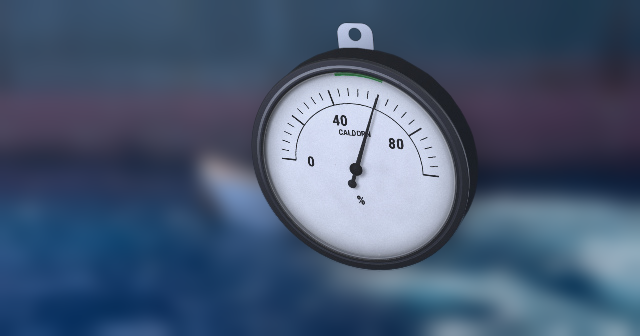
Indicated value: 60 %
